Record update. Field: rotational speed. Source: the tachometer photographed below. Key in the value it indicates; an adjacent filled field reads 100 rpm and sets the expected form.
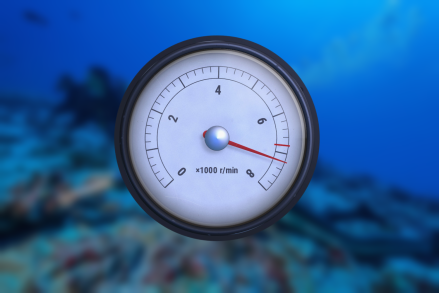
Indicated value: 7200 rpm
